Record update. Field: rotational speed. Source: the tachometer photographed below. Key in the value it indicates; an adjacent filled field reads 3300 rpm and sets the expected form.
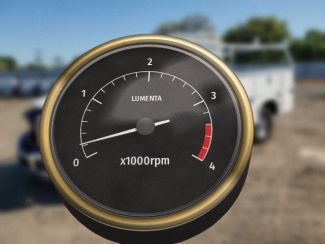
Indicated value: 200 rpm
